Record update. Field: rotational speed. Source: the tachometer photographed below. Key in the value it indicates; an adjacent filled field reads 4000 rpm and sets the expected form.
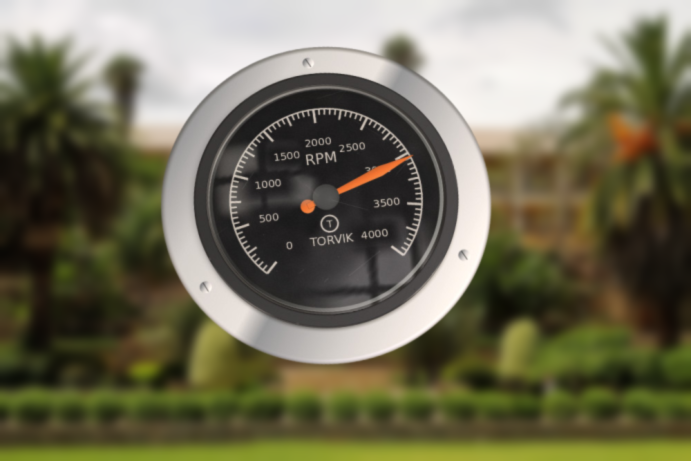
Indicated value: 3050 rpm
